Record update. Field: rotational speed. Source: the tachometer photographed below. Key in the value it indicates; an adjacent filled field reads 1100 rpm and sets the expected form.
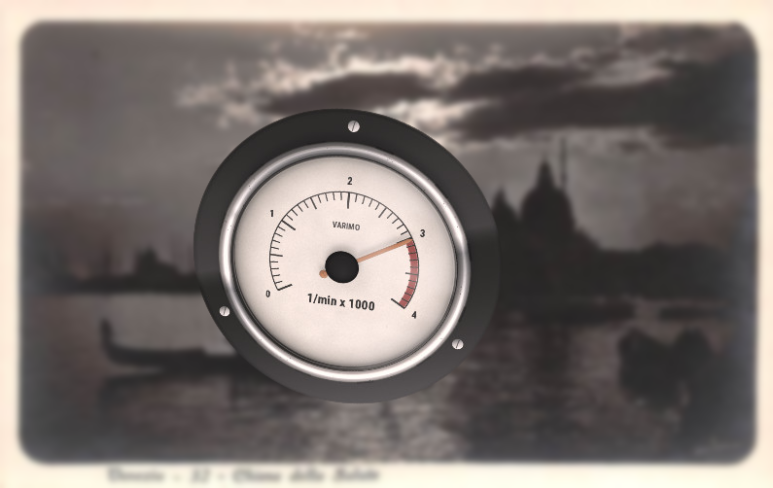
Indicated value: 3000 rpm
